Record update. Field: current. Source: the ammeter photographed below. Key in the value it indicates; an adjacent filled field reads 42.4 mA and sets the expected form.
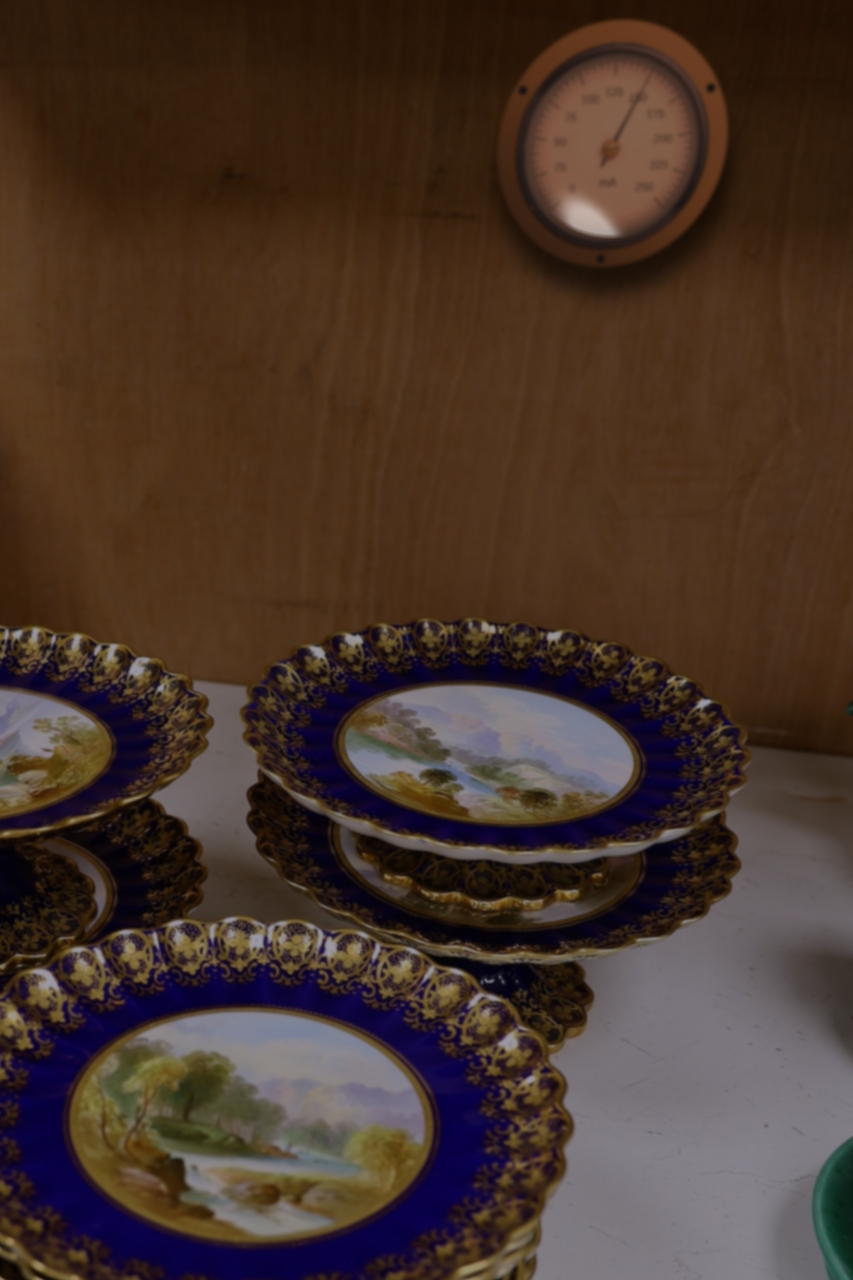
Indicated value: 150 mA
